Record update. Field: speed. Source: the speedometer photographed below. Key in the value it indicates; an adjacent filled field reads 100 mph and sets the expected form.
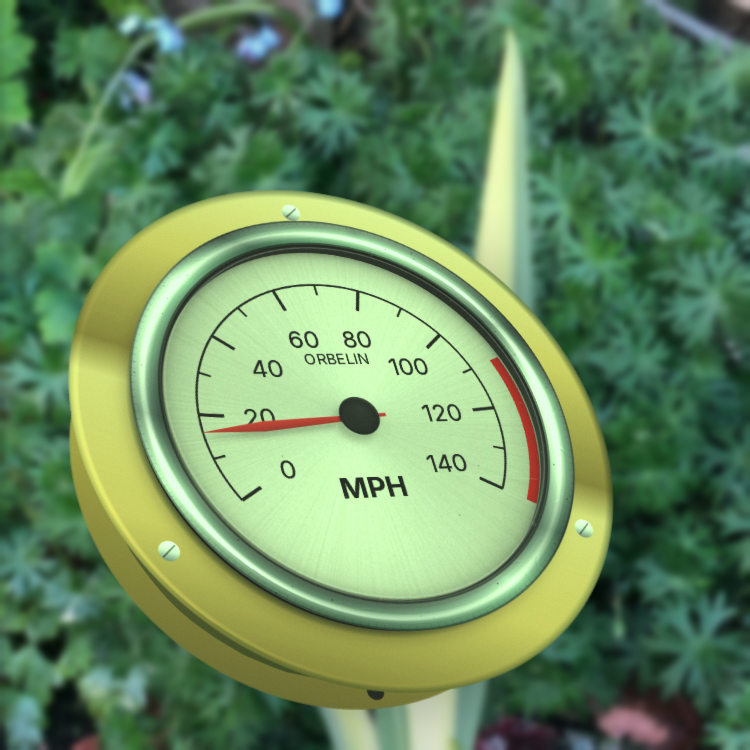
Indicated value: 15 mph
